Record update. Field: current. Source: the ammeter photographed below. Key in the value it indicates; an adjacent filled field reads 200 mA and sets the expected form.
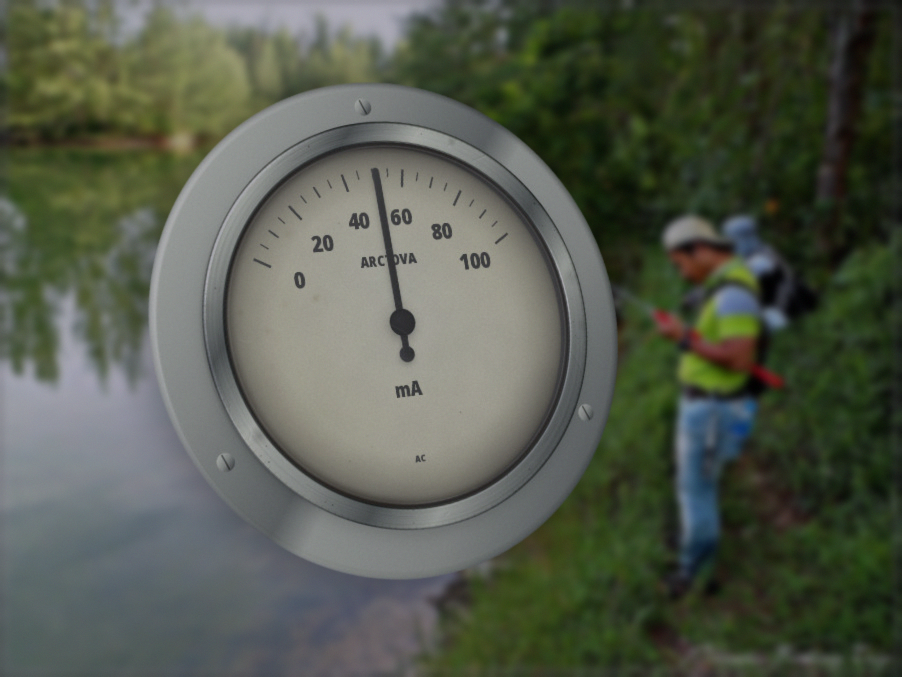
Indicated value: 50 mA
